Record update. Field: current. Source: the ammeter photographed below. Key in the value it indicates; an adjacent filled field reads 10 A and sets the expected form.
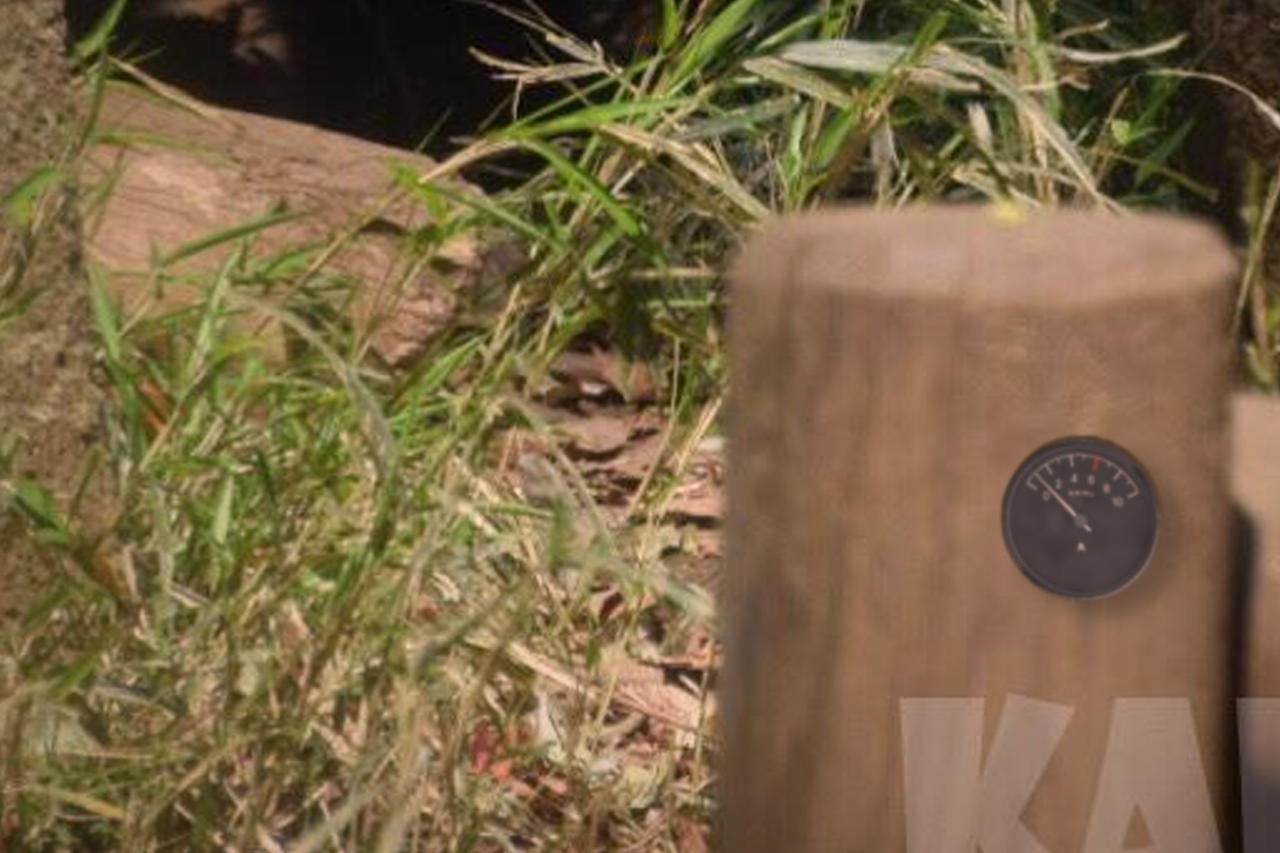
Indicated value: 1 A
